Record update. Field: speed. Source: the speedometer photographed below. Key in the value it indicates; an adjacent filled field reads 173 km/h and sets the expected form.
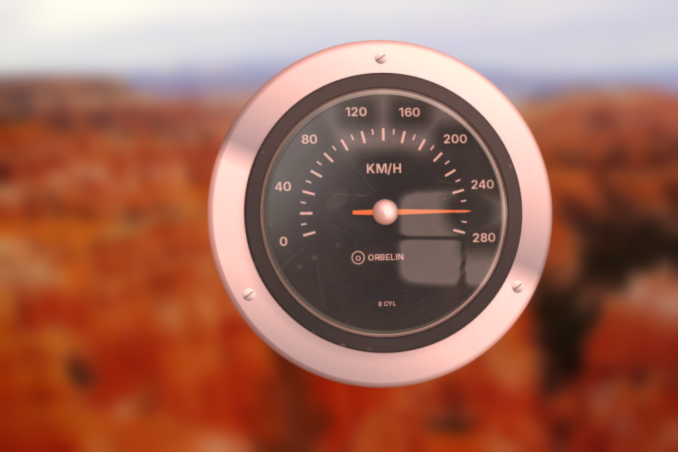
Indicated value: 260 km/h
